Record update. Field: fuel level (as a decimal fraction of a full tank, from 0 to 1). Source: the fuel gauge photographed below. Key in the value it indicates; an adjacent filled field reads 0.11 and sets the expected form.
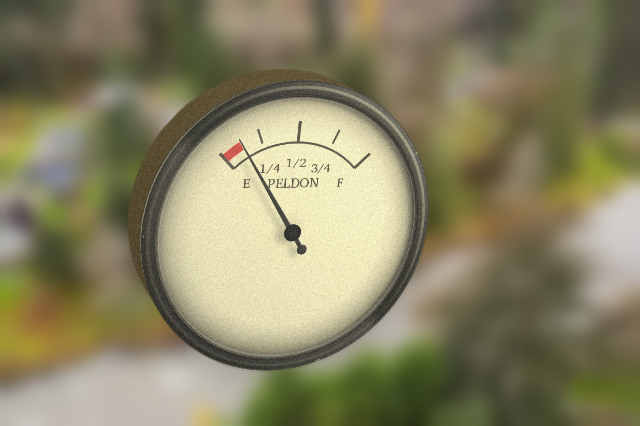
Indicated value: 0.125
